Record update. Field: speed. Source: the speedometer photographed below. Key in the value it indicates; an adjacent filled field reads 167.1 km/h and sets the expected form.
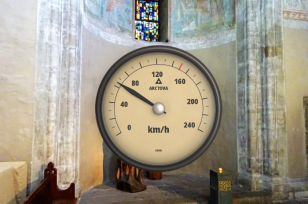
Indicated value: 65 km/h
